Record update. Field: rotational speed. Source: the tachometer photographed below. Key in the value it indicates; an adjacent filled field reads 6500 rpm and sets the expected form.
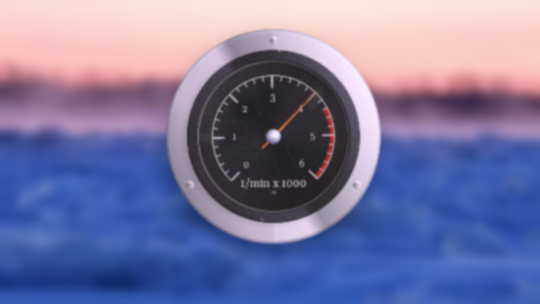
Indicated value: 4000 rpm
